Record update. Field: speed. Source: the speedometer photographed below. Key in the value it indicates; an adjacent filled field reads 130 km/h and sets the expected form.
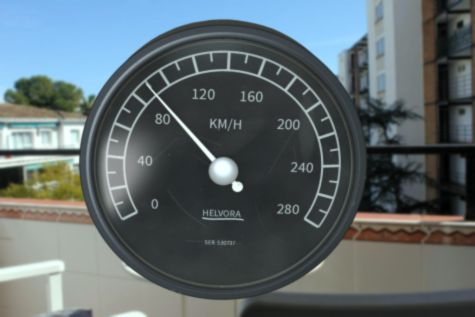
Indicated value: 90 km/h
